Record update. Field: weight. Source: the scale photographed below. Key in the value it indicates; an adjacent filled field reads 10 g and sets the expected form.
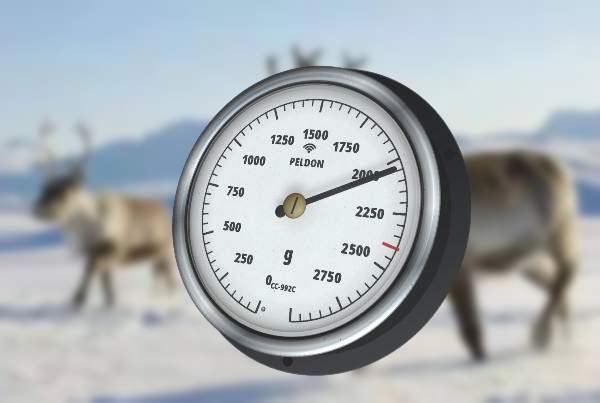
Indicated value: 2050 g
